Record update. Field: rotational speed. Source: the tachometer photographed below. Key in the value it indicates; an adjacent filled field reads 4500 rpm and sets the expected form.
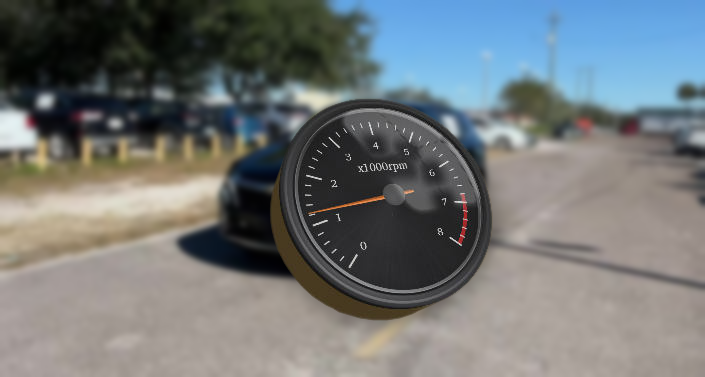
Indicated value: 1200 rpm
